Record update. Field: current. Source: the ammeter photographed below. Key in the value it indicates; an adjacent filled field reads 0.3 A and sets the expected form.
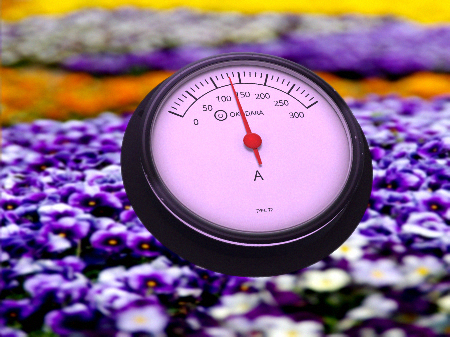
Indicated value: 130 A
